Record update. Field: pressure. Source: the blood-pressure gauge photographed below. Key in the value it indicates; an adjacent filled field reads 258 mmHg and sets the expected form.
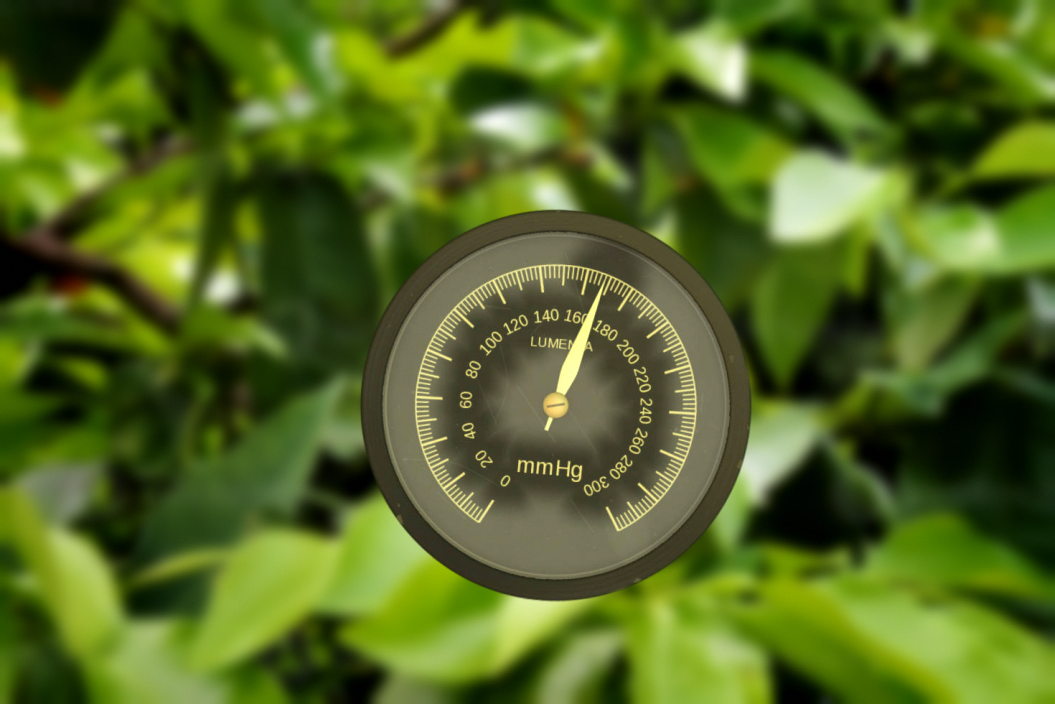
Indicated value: 168 mmHg
